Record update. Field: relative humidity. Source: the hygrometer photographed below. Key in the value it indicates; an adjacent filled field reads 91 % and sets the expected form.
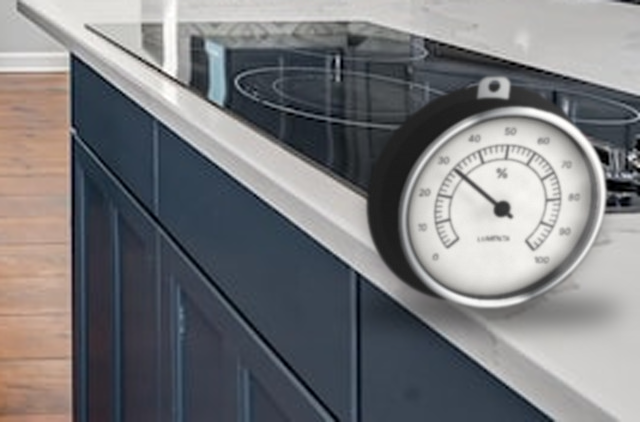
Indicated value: 30 %
